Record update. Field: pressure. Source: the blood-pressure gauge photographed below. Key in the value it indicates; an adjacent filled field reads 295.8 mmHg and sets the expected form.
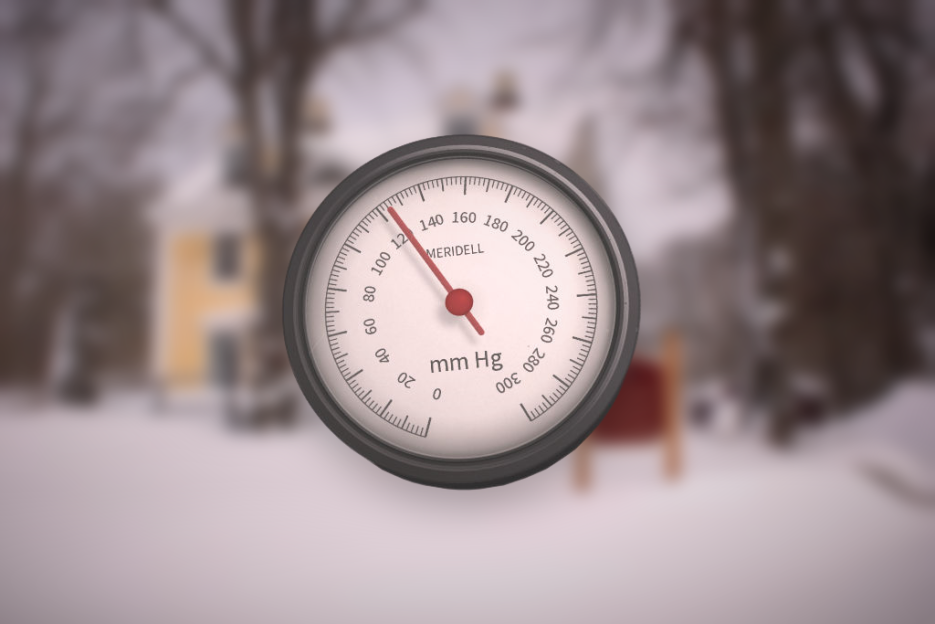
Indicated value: 124 mmHg
